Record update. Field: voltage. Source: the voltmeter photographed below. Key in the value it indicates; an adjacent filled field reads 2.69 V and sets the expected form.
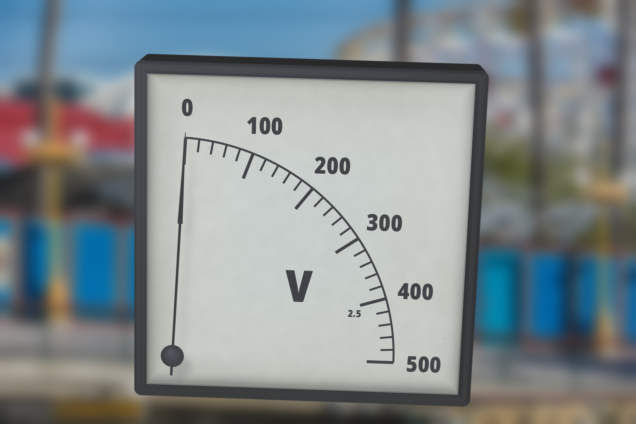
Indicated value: 0 V
